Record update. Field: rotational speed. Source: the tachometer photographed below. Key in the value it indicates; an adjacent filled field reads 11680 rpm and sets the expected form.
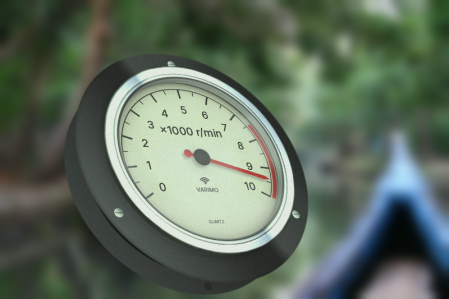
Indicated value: 9500 rpm
